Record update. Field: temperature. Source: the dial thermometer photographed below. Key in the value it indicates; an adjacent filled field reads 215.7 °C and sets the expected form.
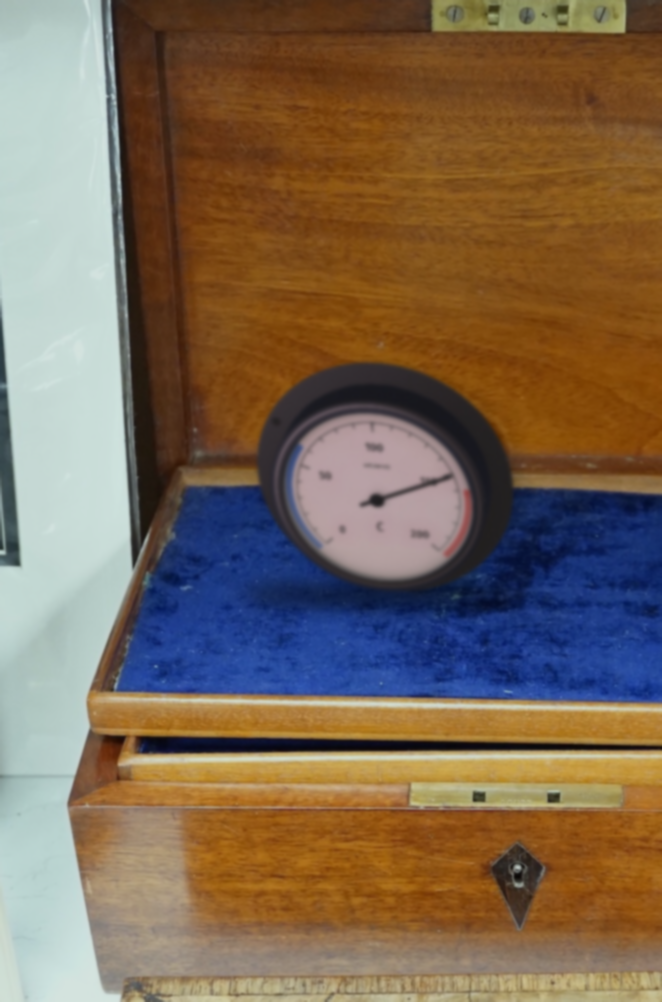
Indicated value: 150 °C
